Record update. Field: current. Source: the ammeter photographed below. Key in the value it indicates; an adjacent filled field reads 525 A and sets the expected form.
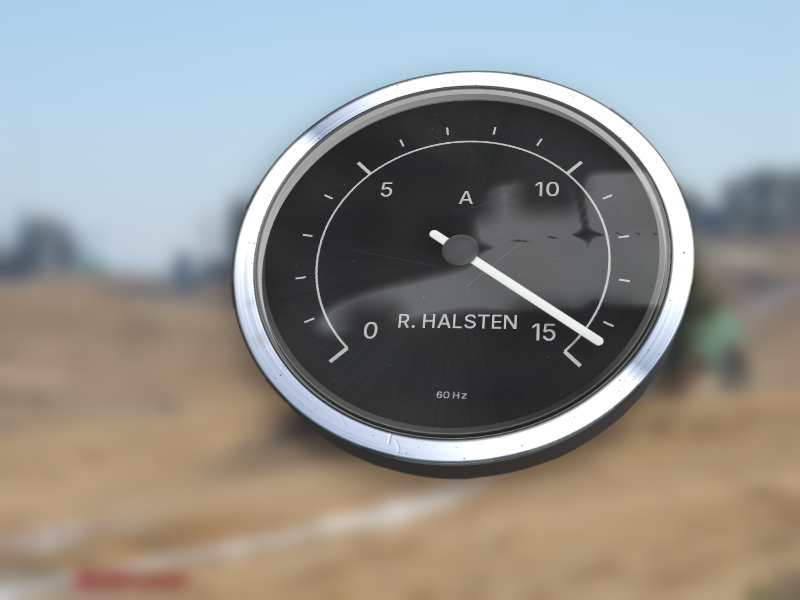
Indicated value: 14.5 A
